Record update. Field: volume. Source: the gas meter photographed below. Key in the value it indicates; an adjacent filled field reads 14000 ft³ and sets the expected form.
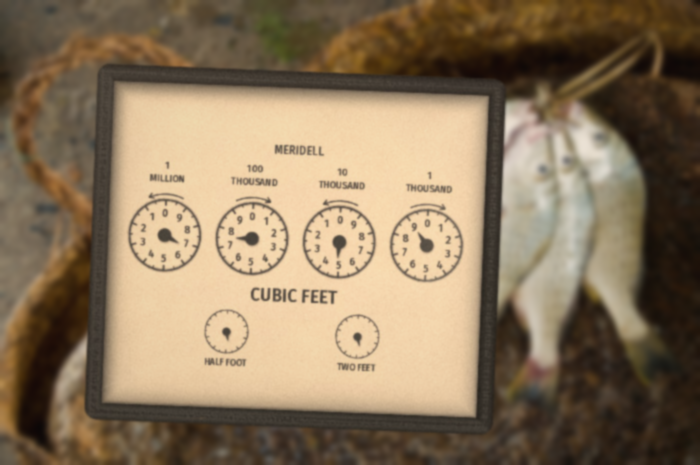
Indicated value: 674900 ft³
